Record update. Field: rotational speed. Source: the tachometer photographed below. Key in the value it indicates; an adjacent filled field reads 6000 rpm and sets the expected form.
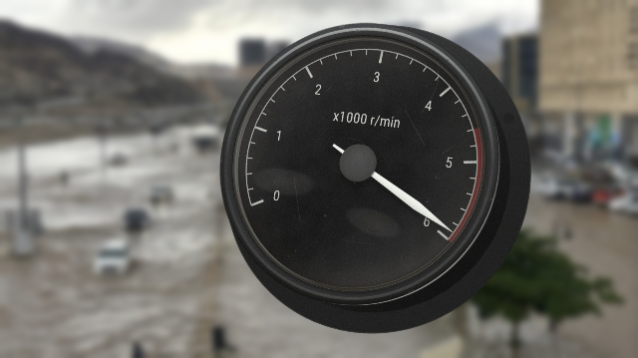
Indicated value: 5900 rpm
